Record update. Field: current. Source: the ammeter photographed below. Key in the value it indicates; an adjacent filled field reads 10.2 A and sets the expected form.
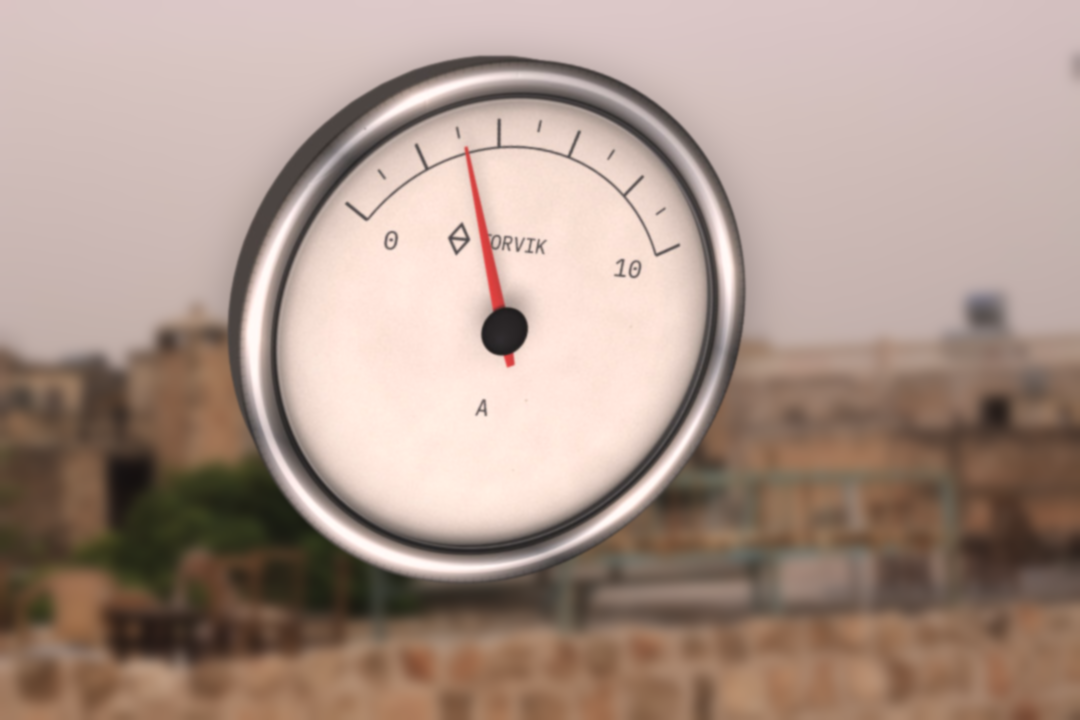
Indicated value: 3 A
